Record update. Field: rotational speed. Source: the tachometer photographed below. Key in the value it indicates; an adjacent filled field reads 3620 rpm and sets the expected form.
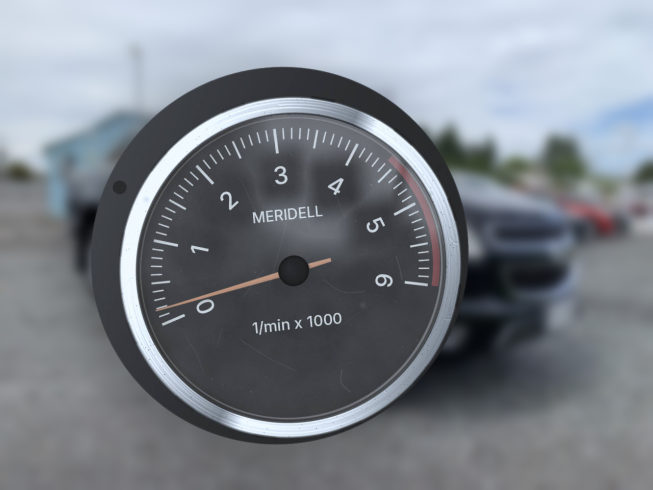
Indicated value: 200 rpm
